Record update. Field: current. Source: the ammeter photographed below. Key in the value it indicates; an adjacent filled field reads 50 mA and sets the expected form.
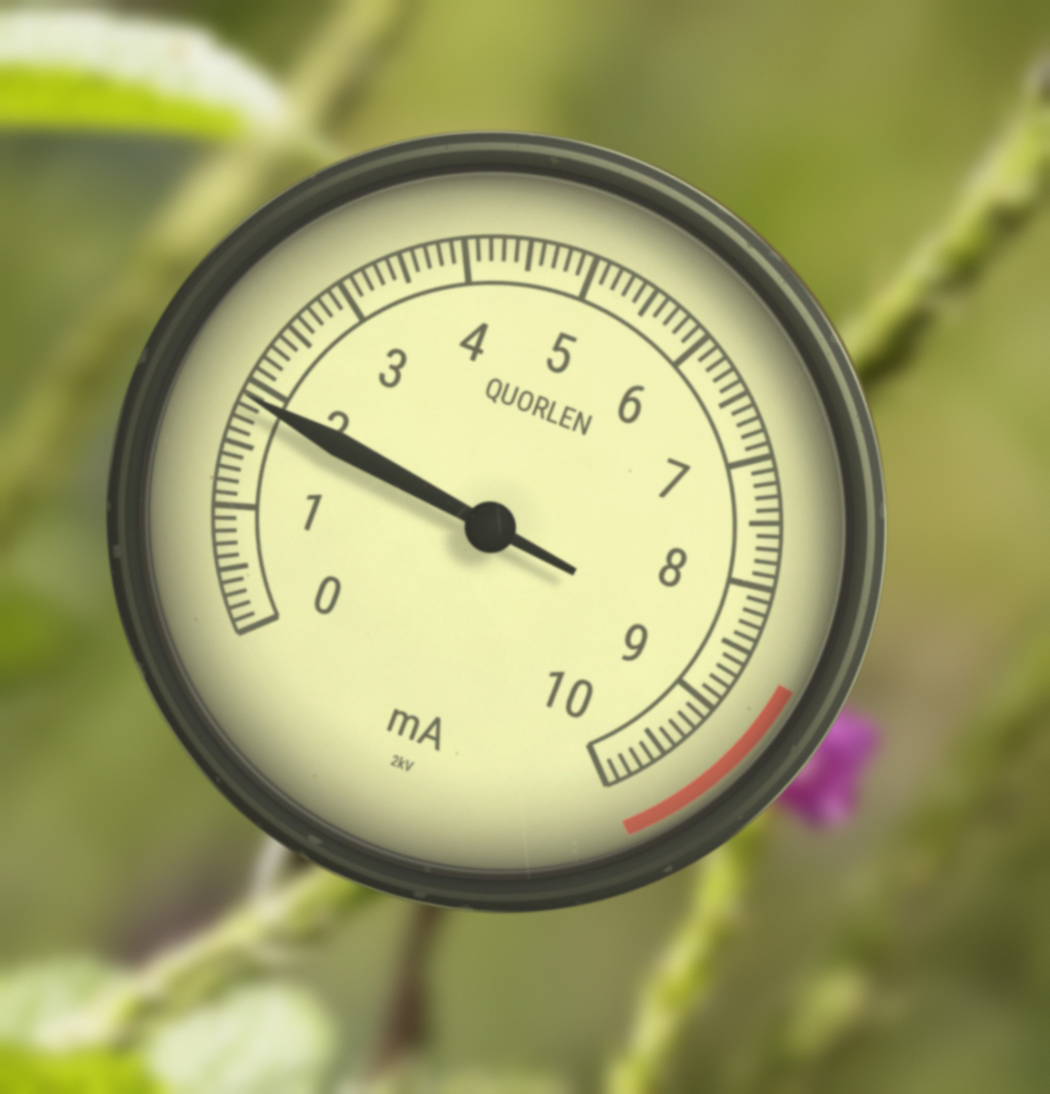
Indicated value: 1.9 mA
